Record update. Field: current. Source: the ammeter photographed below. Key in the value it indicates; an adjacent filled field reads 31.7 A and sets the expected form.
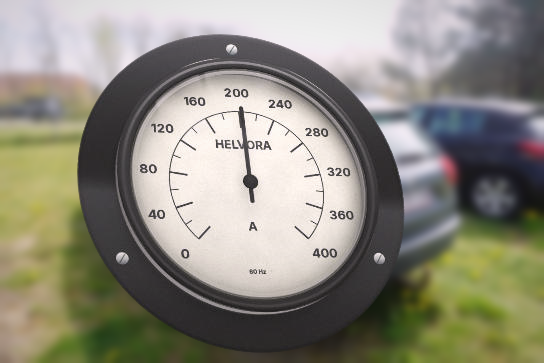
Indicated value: 200 A
